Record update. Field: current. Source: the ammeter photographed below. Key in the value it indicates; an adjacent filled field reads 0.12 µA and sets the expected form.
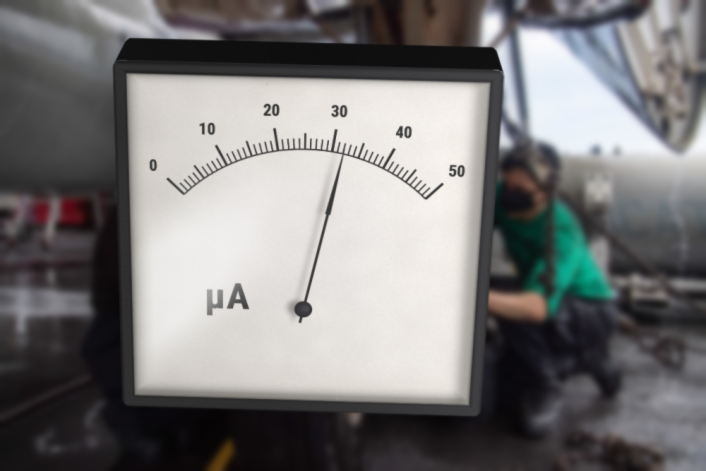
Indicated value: 32 µA
